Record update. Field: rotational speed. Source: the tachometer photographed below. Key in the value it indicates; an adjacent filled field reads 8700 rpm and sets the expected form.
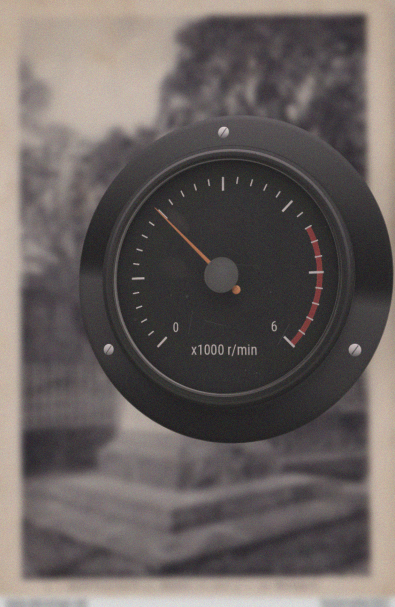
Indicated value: 2000 rpm
